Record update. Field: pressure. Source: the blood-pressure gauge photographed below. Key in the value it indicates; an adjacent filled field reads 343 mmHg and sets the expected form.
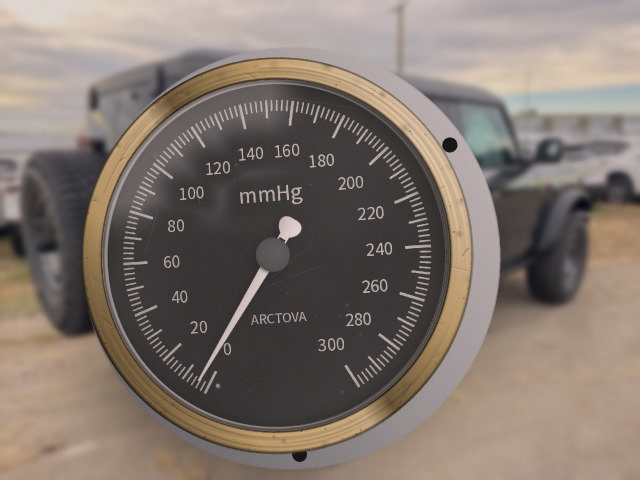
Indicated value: 4 mmHg
